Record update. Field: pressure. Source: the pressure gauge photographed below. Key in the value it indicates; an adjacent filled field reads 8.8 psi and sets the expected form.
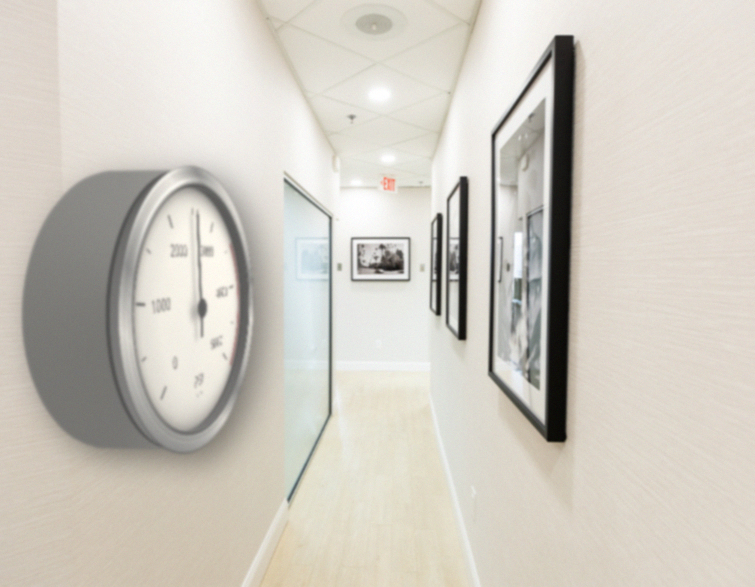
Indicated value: 2500 psi
